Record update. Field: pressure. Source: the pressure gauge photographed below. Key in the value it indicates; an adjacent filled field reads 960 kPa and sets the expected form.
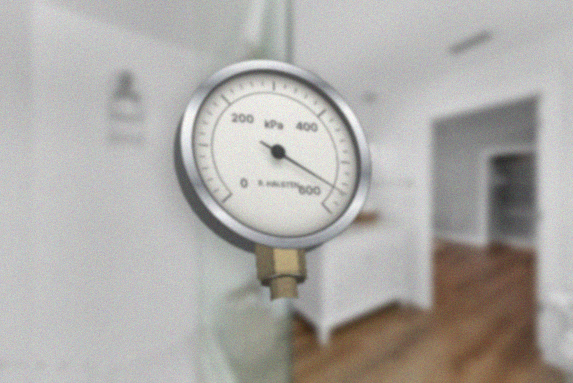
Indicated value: 560 kPa
